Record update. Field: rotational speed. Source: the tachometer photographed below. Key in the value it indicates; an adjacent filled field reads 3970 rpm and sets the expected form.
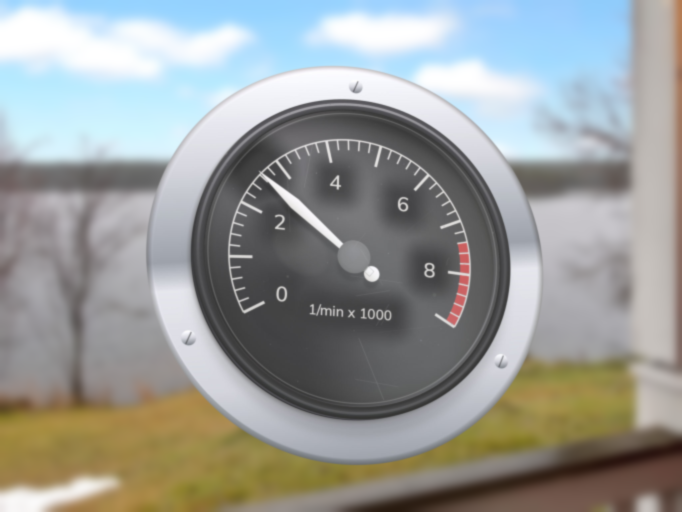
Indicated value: 2600 rpm
